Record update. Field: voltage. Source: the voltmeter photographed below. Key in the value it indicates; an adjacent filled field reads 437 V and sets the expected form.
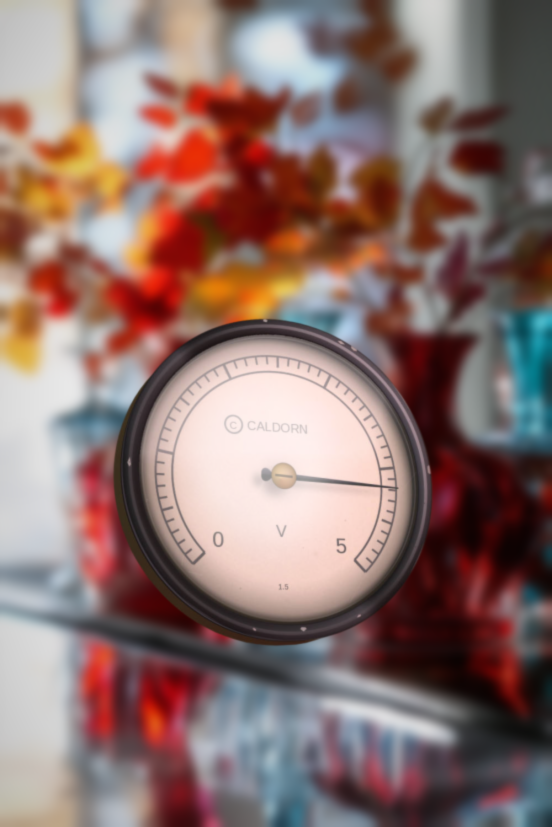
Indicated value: 4.2 V
